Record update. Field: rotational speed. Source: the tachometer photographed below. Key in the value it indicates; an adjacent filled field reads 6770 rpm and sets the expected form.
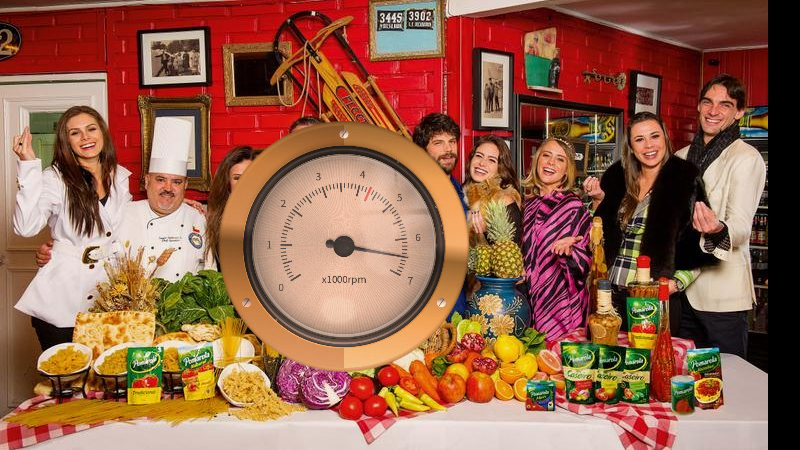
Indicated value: 6500 rpm
